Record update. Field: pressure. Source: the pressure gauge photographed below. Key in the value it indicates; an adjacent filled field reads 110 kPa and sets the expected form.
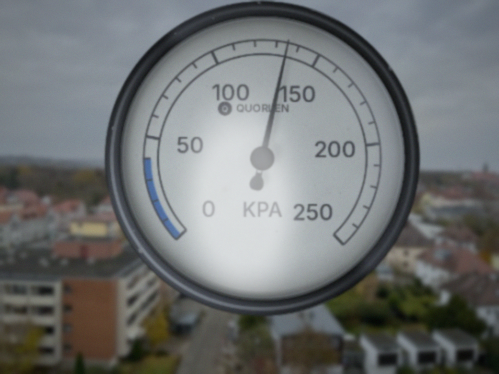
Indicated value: 135 kPa
